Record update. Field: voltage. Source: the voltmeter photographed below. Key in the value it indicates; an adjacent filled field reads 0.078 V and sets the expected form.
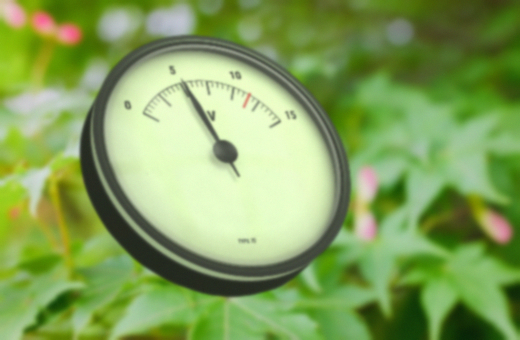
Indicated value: 5 V
